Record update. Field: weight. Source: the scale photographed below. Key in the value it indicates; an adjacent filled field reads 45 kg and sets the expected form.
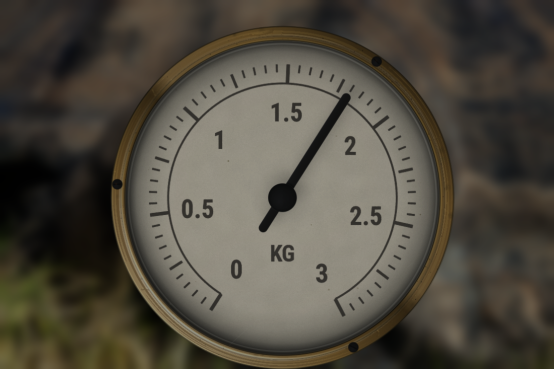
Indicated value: 1.8 kg
